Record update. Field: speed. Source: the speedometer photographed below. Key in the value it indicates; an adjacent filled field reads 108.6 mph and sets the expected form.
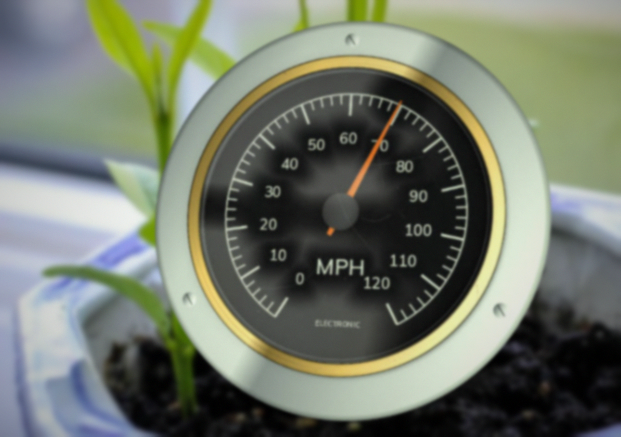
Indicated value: 70 mph
